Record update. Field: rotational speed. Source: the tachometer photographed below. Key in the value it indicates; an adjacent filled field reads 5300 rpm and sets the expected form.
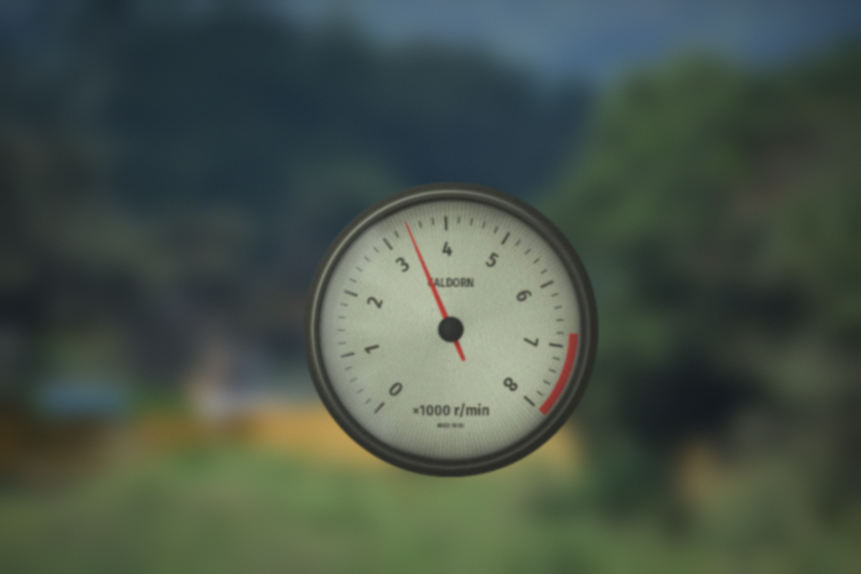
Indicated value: 3400 rpm
